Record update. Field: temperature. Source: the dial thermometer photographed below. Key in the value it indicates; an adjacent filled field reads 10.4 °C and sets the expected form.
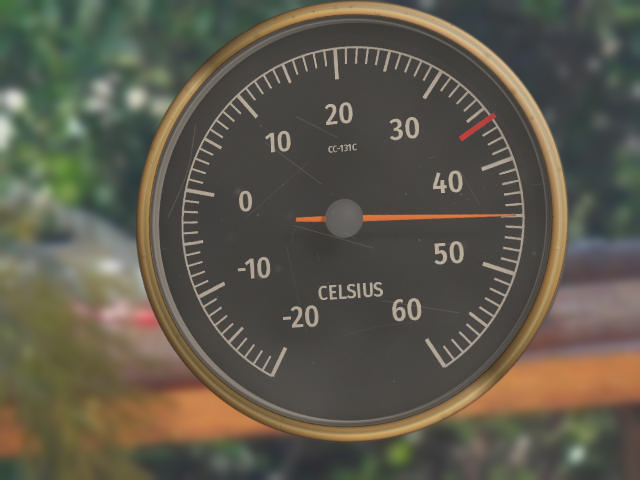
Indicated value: 45 °C
